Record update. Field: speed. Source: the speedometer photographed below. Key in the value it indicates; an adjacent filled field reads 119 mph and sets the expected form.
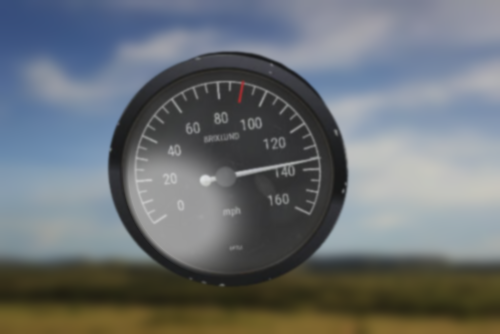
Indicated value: 135 mph
